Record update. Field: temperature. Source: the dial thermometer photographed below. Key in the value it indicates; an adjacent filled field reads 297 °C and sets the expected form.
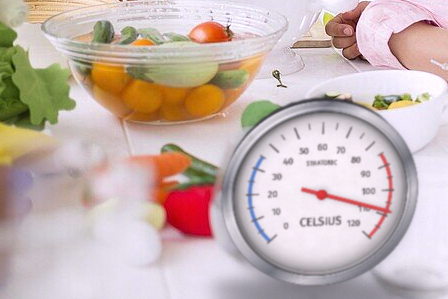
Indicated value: 107.5 °C
